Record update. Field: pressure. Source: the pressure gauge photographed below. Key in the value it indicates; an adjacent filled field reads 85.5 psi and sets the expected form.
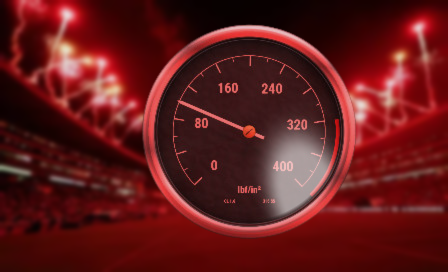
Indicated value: 100 psi
